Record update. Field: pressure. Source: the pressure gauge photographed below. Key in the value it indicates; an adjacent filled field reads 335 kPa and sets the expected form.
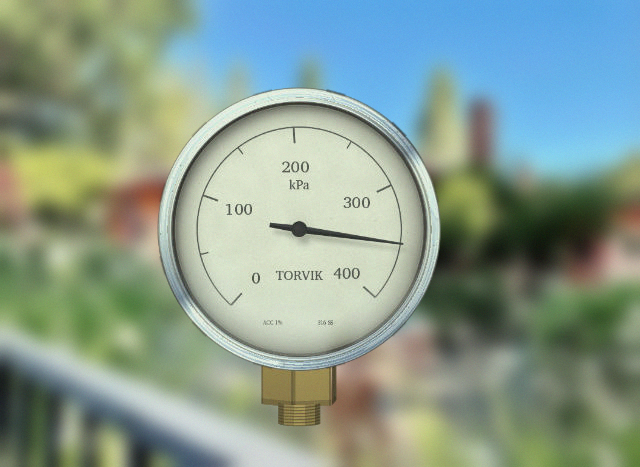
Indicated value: 350 kPa
